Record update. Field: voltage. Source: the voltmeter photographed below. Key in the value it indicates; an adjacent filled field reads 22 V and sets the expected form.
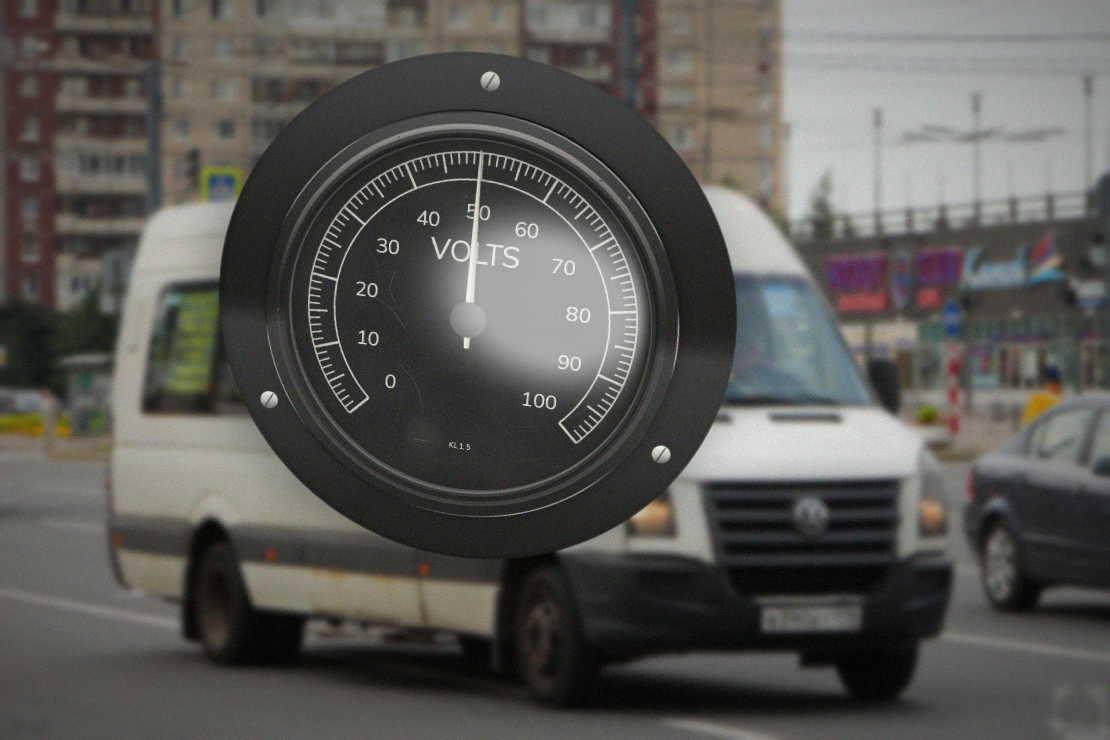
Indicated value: 50 V
